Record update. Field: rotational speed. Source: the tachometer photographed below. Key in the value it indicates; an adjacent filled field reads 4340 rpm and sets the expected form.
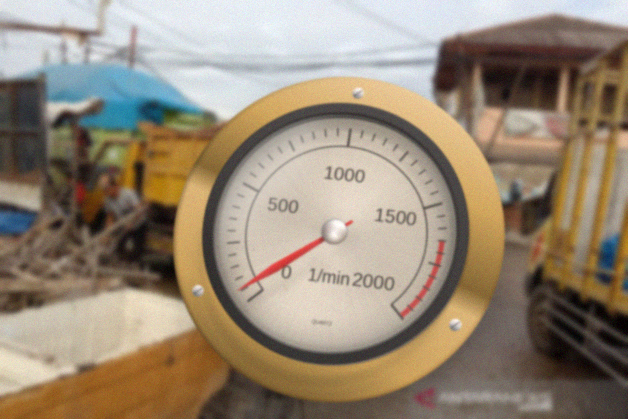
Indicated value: 50 rpm
